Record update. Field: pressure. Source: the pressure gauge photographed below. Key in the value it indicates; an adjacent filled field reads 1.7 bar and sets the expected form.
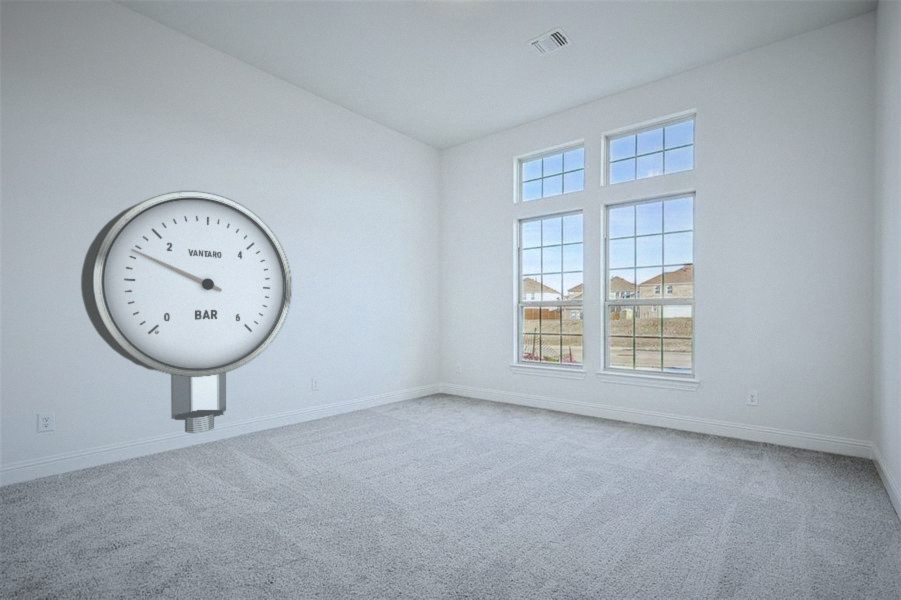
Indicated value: 1.5 bar
